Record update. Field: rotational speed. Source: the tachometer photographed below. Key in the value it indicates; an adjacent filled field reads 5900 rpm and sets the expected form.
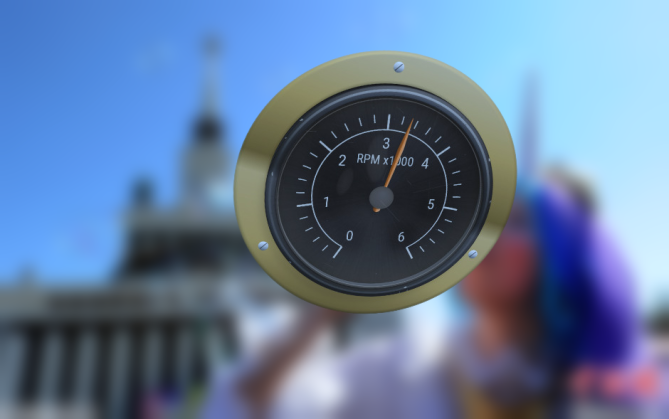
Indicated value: 3300 rpm
